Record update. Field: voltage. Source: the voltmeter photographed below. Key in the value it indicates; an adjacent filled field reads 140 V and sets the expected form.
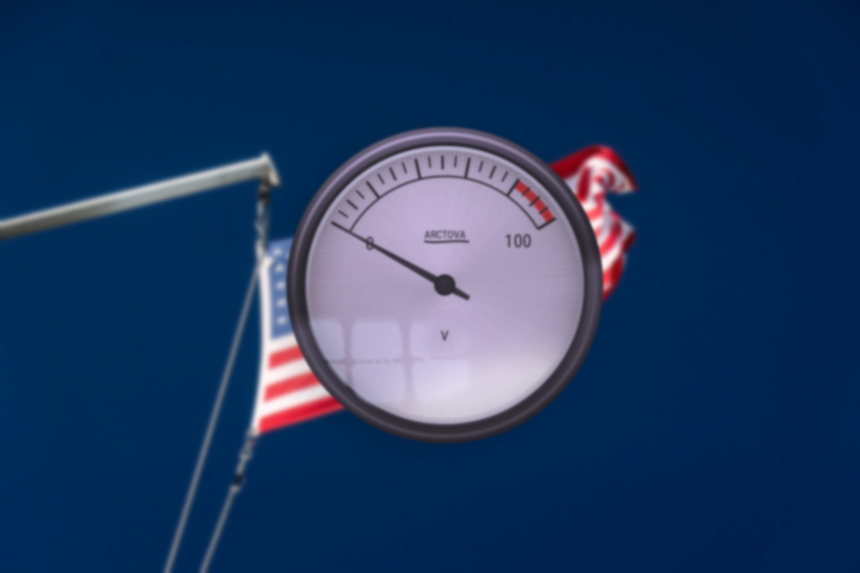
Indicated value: 0 V
